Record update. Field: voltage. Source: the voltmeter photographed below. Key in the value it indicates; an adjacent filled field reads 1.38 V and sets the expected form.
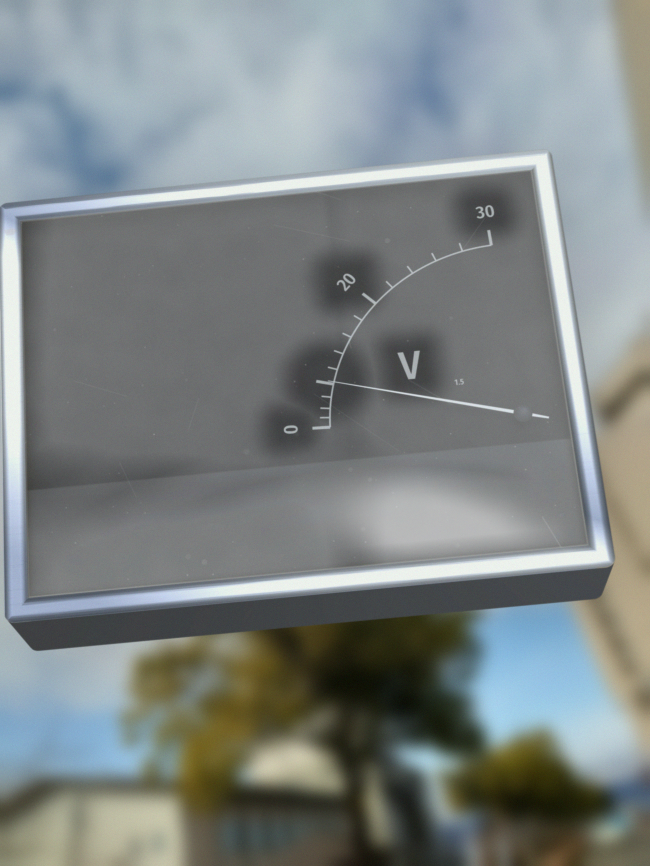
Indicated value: 10 V
